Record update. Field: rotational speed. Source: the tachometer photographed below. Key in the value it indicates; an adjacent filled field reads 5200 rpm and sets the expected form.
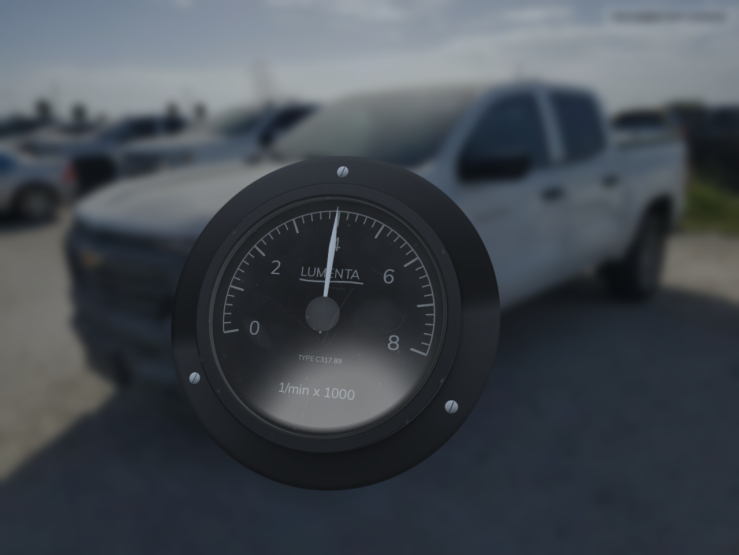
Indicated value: 4000 rpm
